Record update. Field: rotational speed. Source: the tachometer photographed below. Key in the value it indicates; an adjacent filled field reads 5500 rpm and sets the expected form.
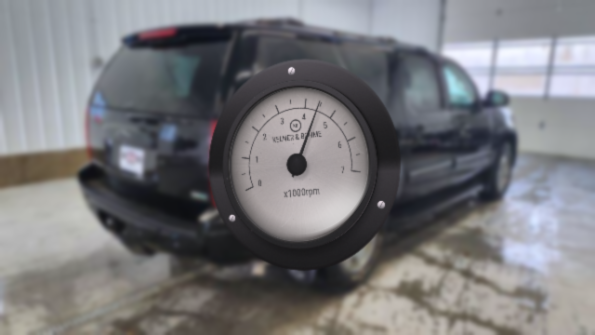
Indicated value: 4500 rpm
